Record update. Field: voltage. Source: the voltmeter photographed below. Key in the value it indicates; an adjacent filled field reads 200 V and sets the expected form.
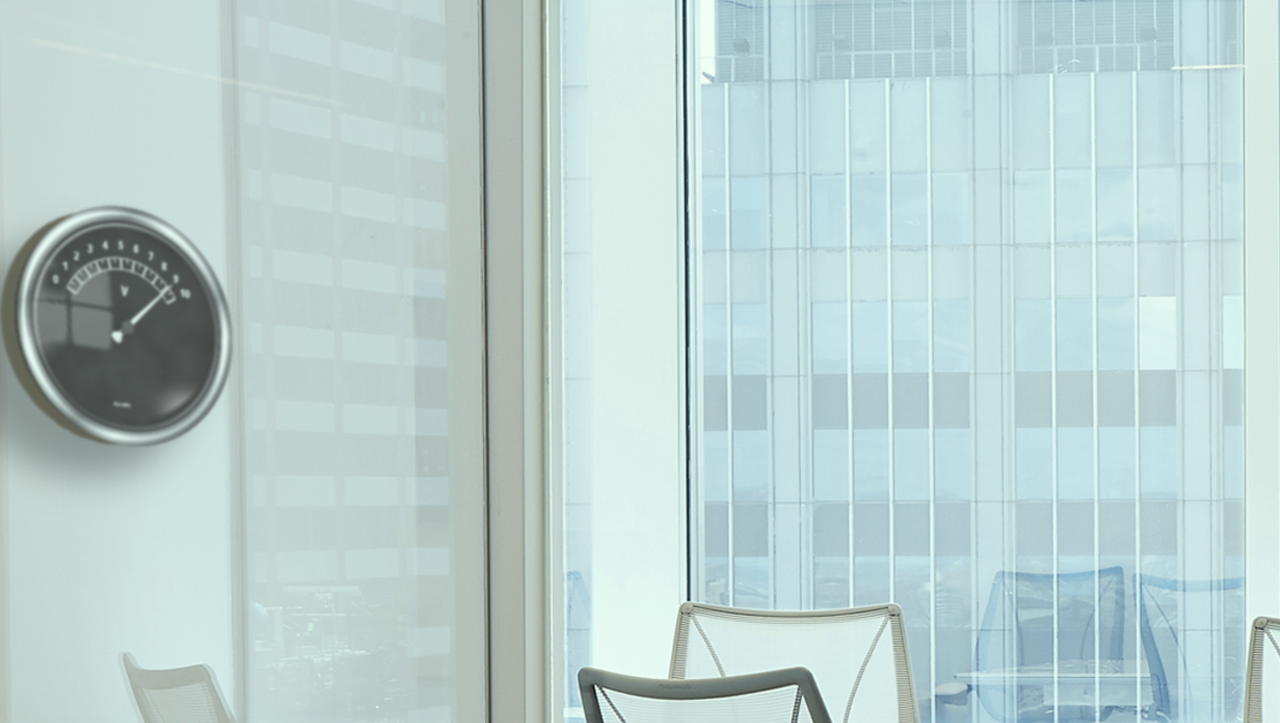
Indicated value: 9 V
